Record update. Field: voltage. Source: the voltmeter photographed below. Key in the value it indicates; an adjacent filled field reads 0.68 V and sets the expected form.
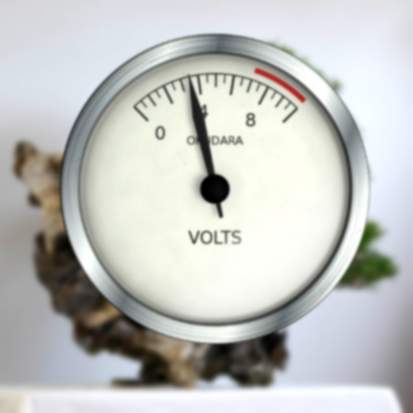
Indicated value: 3.5 V
